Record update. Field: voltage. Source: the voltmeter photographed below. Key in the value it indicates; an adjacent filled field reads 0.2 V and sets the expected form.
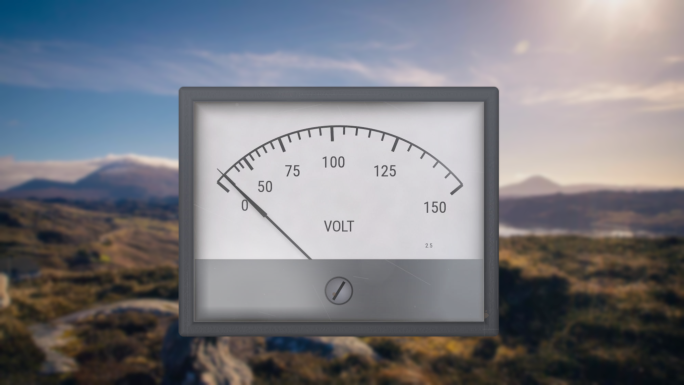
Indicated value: 25 V
